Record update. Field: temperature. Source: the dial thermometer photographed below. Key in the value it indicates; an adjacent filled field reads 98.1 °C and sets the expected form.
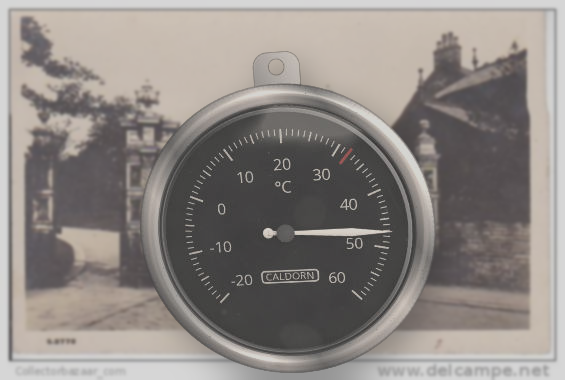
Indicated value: 47 °C
